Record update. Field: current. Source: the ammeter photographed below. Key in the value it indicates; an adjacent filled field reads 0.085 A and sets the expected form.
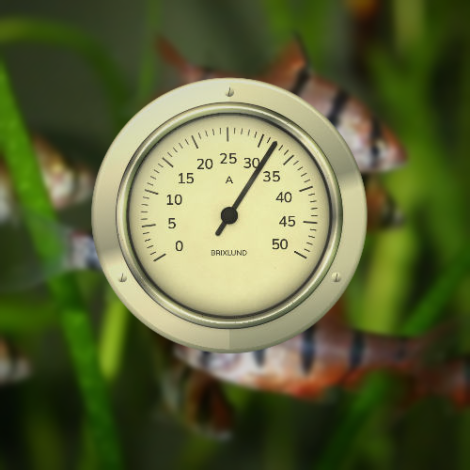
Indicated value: 32 A
